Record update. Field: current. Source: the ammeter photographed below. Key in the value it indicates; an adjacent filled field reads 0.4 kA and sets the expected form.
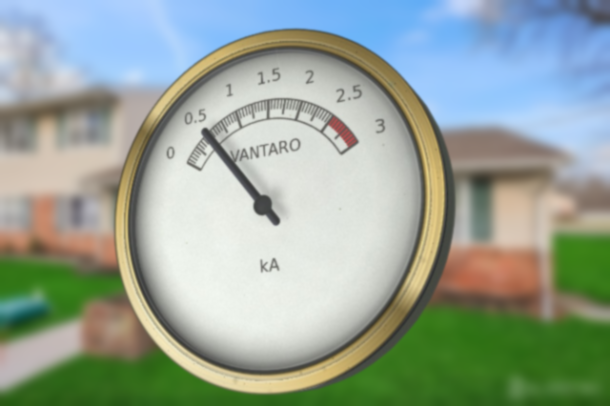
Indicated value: 0.5 kA
